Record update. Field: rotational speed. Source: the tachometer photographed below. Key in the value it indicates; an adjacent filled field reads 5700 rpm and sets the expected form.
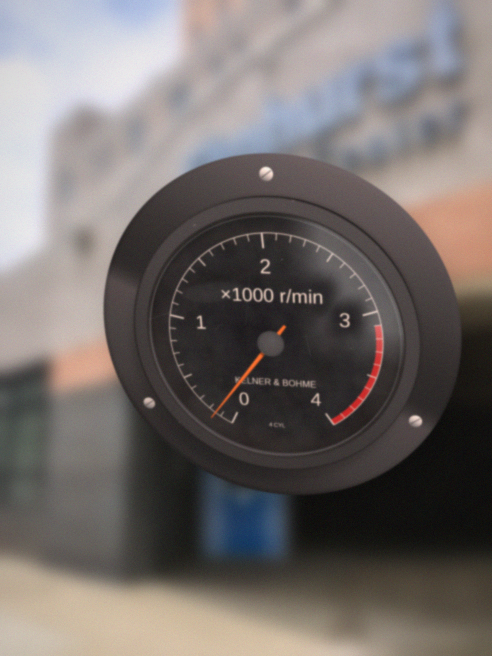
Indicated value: 150 rpm
